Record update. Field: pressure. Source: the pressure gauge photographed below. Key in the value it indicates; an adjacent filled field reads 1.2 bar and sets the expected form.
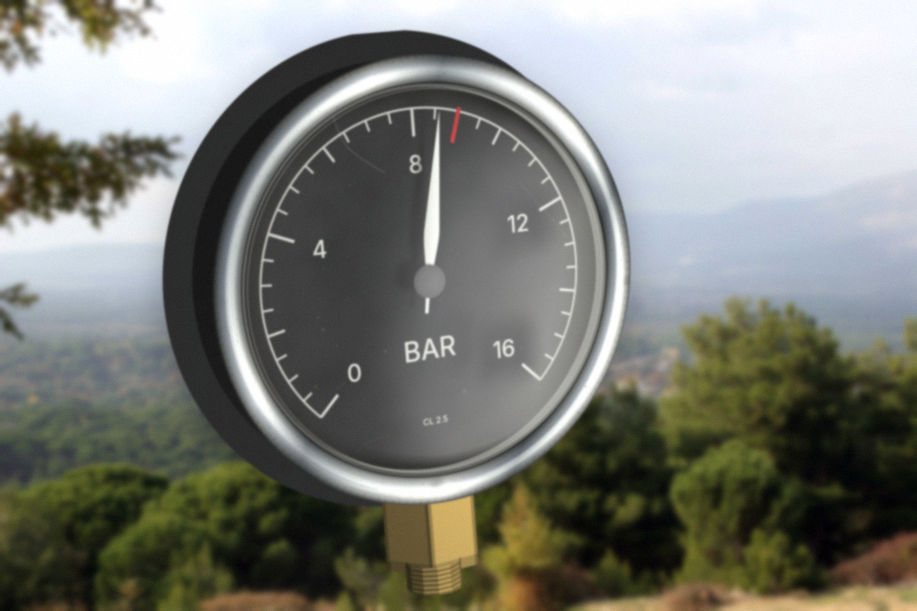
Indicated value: 8.5 bar
